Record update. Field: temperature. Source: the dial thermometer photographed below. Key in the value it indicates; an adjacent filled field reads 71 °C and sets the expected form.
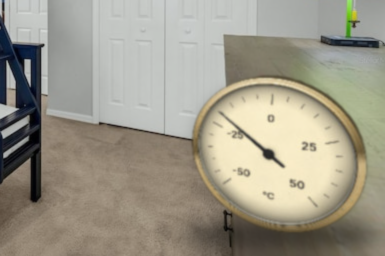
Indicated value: -20 °C
